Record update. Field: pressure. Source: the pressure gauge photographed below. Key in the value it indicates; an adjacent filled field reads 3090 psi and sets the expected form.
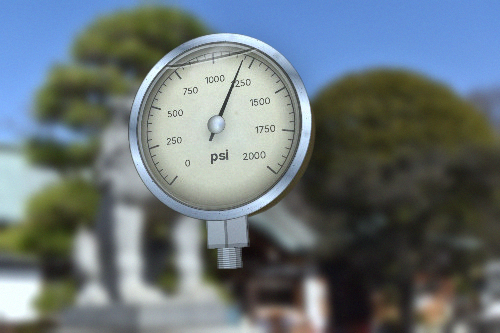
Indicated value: 1200 psi
